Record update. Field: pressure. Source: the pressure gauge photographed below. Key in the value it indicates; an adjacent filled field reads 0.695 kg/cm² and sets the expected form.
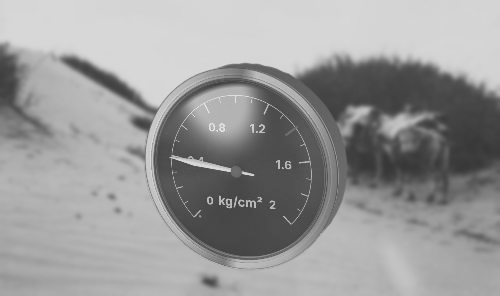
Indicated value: 0.4 kg/cm²
